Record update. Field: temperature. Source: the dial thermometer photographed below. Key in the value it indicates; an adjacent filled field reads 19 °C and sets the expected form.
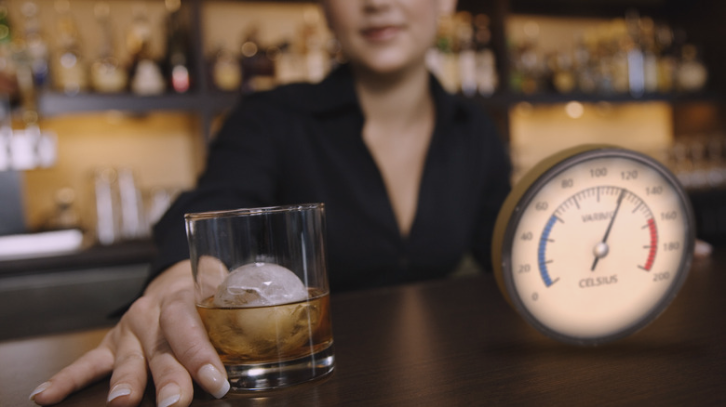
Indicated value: 120 °C
